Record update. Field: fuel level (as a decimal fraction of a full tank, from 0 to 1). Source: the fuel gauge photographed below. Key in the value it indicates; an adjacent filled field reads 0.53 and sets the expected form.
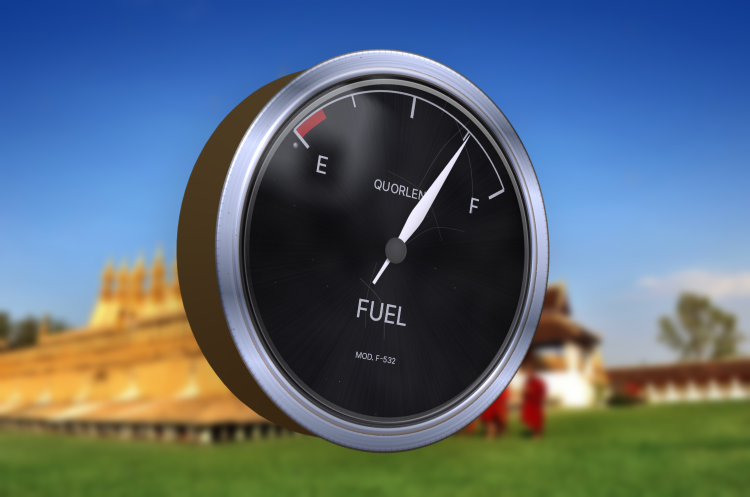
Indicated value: 0.75
